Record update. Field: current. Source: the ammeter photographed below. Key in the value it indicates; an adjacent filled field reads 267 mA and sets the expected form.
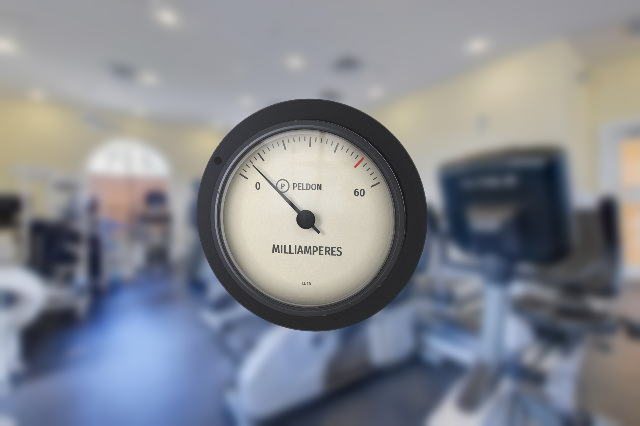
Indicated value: 6 mA
